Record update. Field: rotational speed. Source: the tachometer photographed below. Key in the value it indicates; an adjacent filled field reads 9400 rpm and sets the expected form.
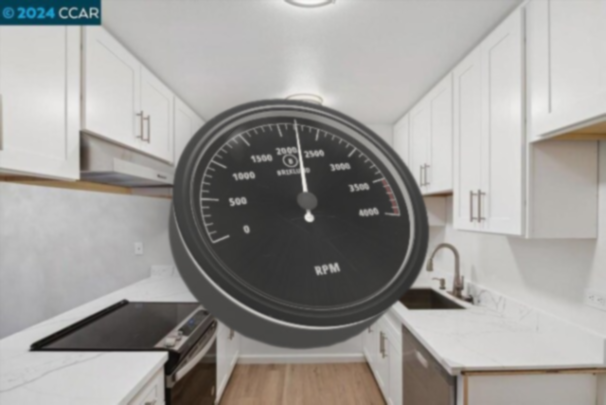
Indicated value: 2200 rpm
